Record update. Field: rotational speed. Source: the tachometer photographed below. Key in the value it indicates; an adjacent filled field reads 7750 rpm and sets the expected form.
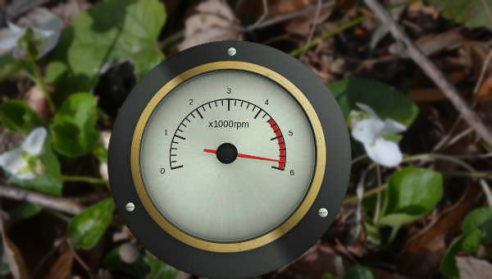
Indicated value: 5800 rpm
